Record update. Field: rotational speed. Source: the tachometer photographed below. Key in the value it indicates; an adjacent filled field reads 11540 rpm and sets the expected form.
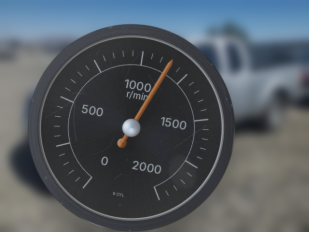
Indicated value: 1150 rpm
